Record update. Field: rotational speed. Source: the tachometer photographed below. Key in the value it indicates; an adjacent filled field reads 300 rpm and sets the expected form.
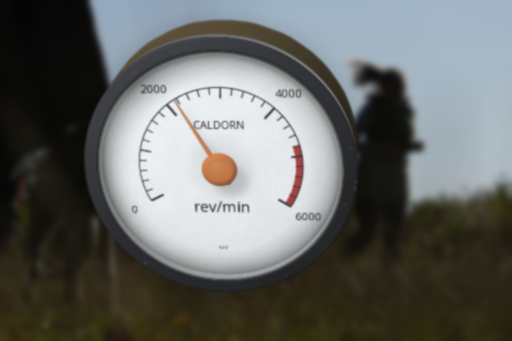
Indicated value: 2200 rpm
